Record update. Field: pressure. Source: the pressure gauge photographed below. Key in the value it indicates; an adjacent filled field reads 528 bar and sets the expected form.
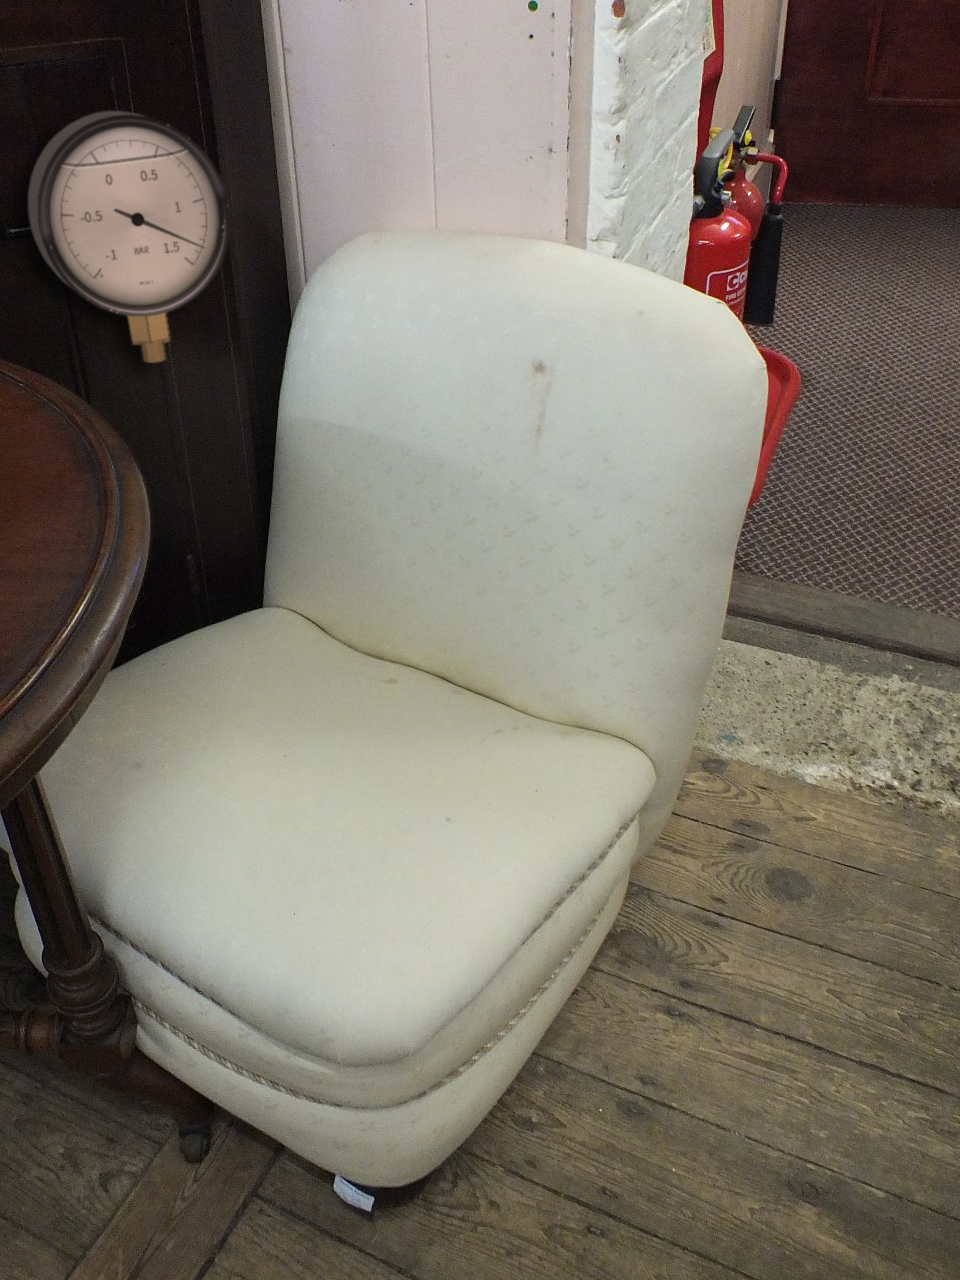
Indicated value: 1.35 bar
